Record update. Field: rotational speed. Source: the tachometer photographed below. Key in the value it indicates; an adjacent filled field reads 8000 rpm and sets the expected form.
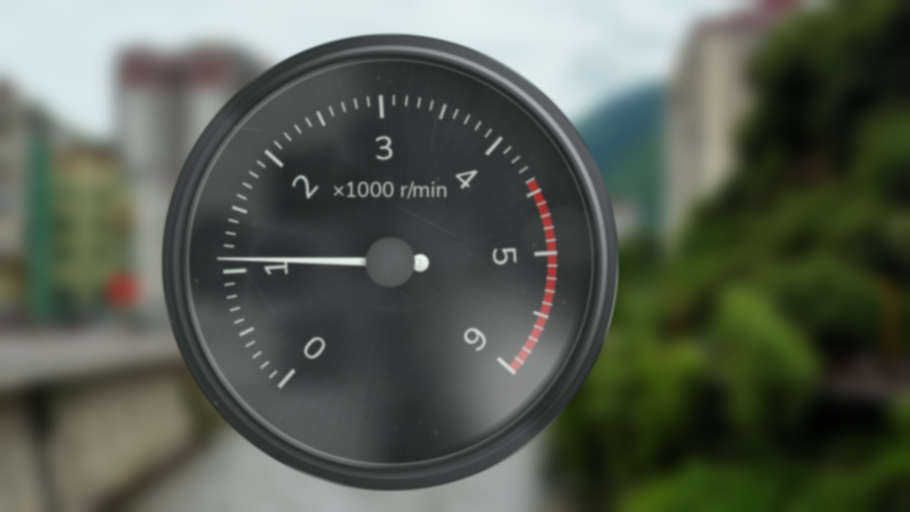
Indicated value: 1100 rpm
